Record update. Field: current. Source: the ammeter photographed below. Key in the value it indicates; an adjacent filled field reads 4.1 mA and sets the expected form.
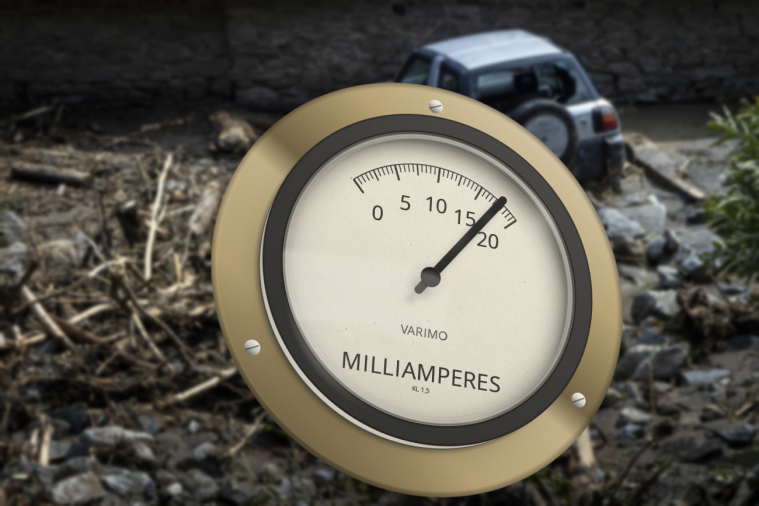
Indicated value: 17.5 mA
